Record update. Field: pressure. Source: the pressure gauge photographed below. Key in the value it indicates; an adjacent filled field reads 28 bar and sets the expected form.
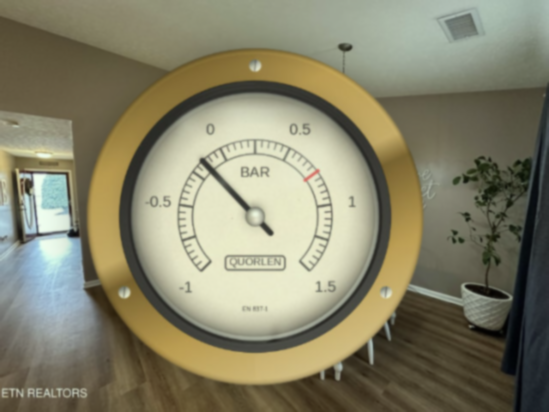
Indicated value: -0.15 bar
